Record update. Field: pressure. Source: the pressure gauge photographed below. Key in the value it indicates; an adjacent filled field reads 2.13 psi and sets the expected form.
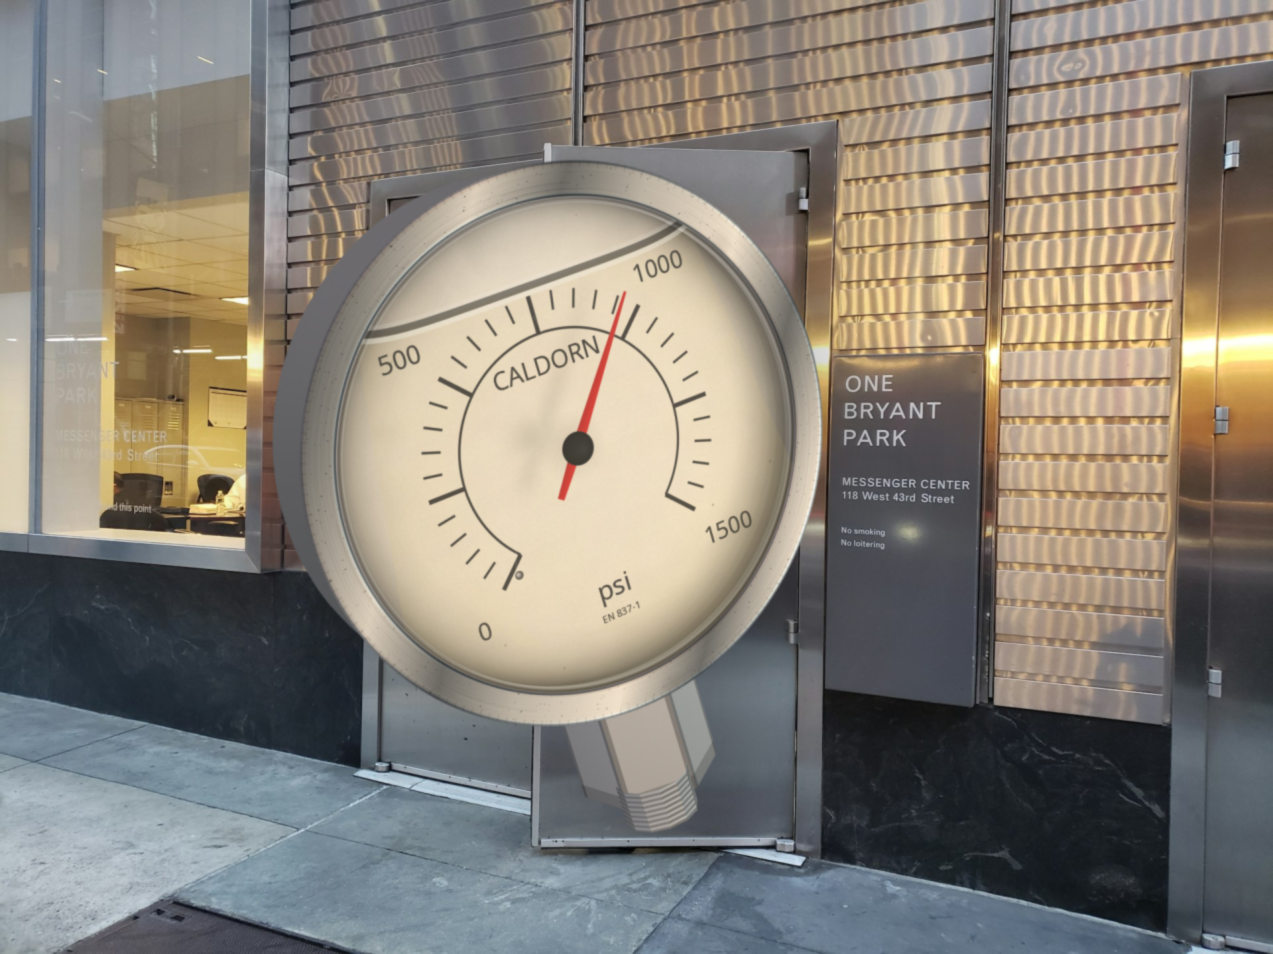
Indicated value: 950 psi
